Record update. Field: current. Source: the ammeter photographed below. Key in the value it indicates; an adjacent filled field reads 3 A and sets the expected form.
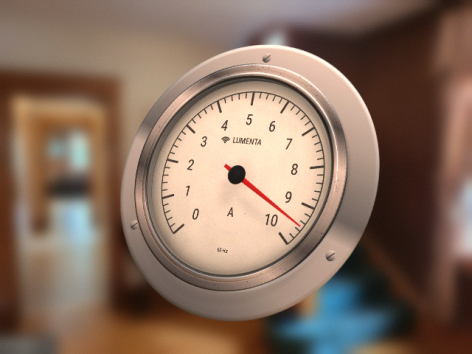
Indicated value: 9.5 A
